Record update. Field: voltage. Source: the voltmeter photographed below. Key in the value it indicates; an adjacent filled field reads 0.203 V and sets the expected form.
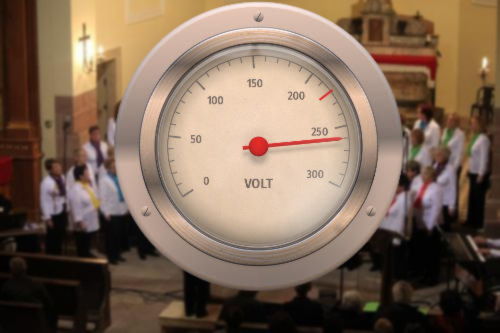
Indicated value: 260 V
